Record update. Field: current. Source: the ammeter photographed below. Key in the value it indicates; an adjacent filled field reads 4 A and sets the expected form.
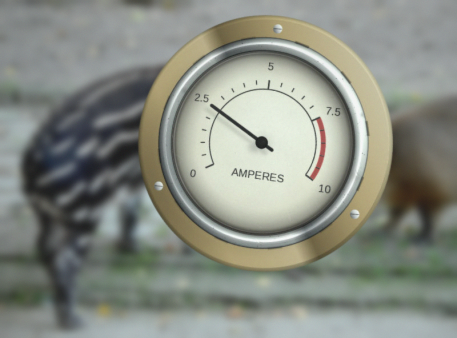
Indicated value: 2.5 A
